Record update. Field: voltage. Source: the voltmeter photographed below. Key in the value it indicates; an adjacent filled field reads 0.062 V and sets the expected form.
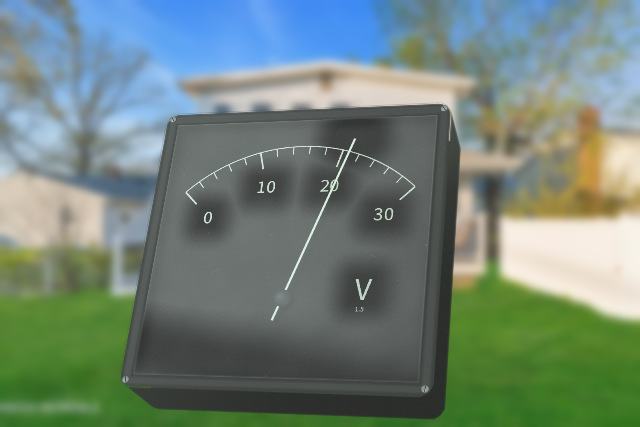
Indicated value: 21 V
